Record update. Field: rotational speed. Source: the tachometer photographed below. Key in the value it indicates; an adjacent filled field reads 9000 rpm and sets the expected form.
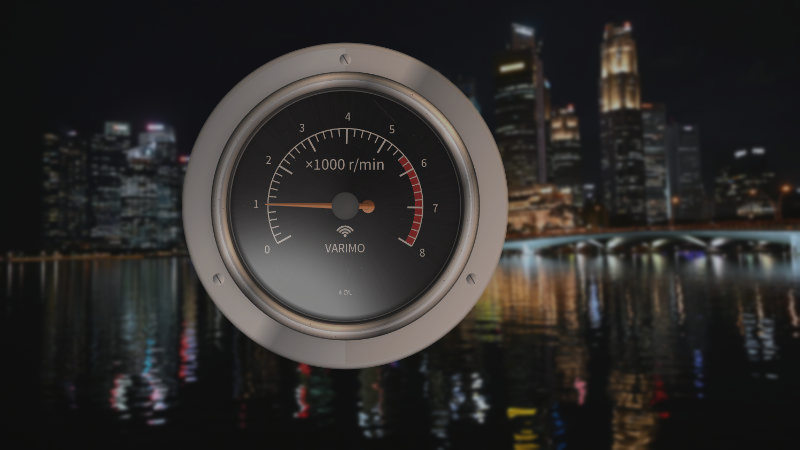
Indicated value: 1000 rpm
